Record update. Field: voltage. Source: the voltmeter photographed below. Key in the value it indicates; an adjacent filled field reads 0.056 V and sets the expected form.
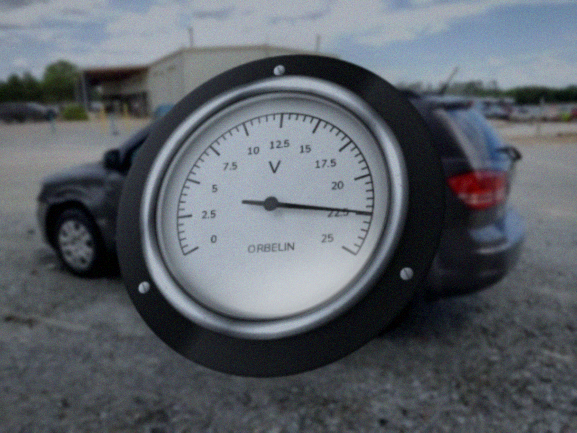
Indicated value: 22.5 V
